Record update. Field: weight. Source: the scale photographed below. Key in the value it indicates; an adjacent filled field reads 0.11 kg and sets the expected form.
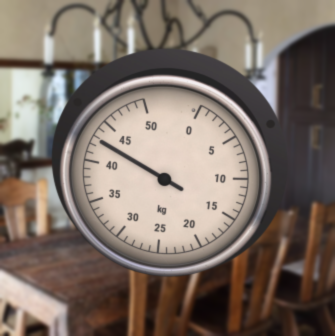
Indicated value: 43 kg
